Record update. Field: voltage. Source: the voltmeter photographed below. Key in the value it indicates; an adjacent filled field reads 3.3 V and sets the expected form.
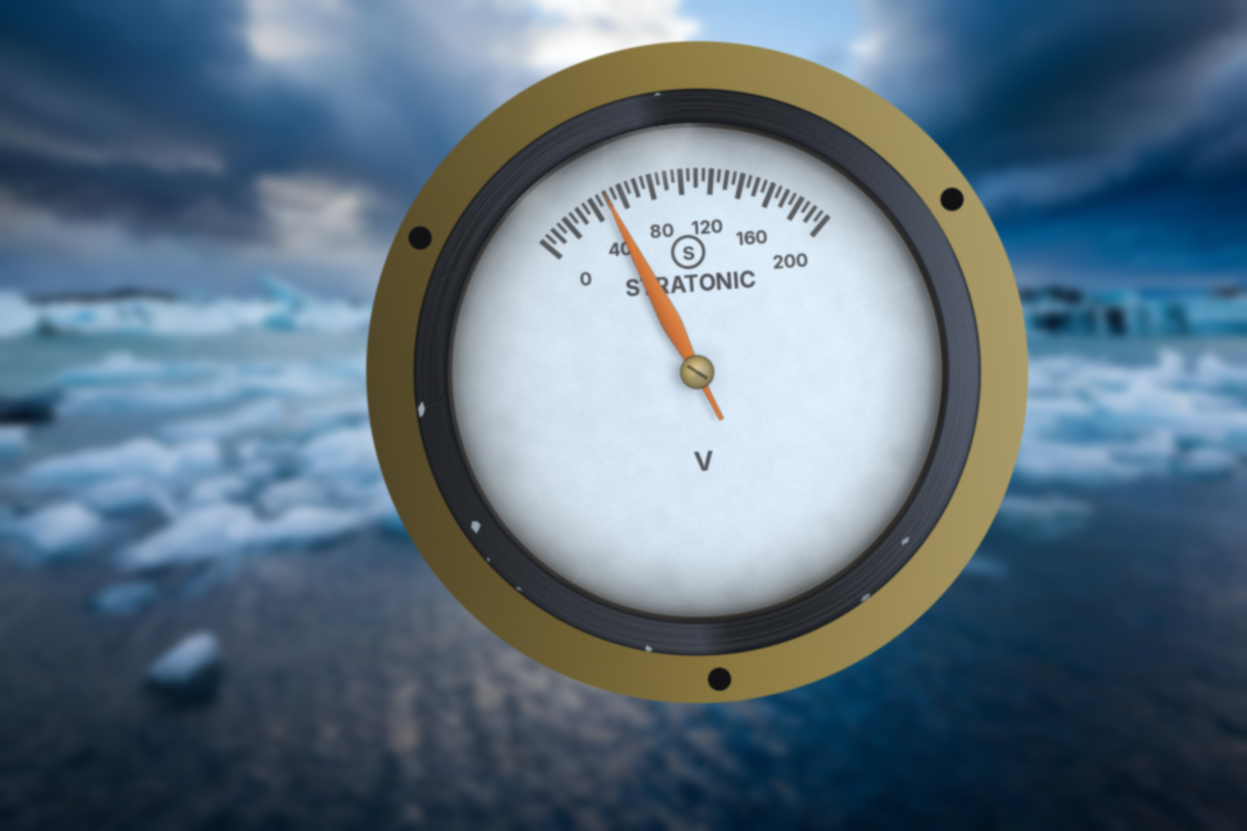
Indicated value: 50 V
